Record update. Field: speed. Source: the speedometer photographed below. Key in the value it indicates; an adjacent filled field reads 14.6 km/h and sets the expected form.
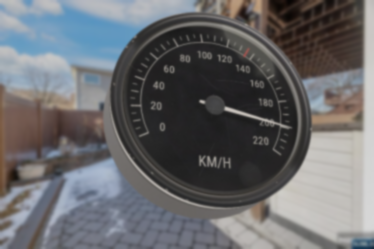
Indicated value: 200 km/h
